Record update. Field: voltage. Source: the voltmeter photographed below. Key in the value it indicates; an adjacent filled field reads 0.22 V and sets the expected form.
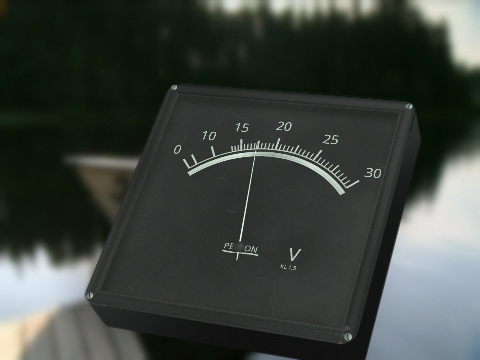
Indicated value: 17.5 V
